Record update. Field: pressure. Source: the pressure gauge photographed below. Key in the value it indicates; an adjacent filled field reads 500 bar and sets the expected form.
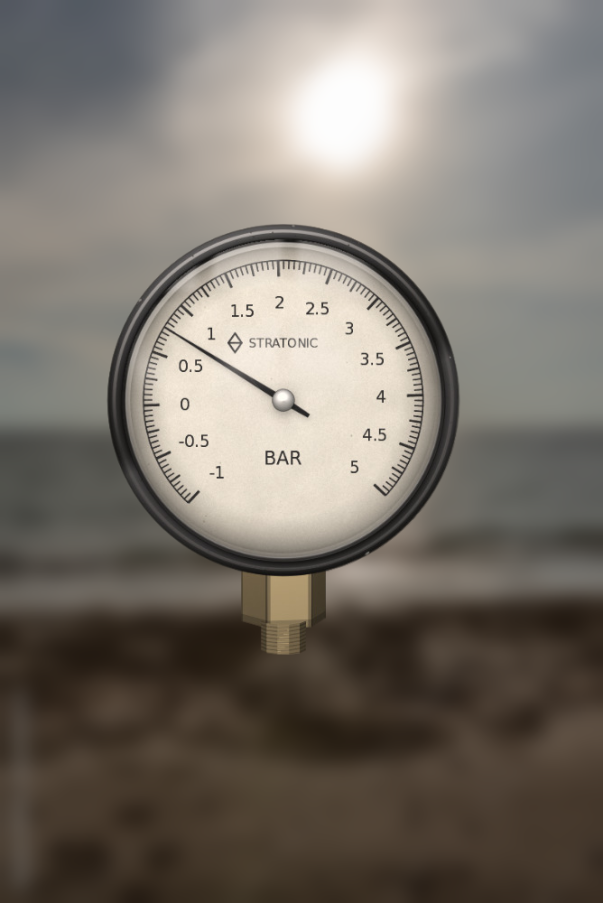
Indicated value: 0.75 bar
